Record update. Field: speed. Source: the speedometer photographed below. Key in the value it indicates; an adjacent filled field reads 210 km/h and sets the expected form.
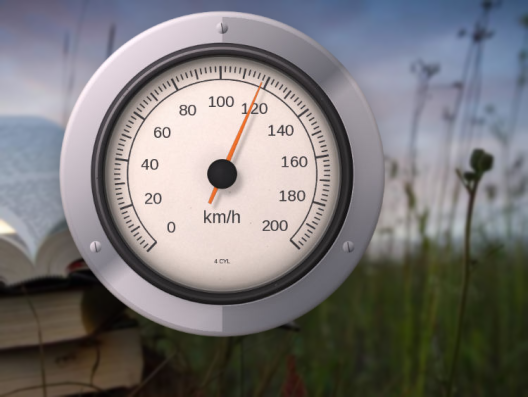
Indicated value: 118 km/h
